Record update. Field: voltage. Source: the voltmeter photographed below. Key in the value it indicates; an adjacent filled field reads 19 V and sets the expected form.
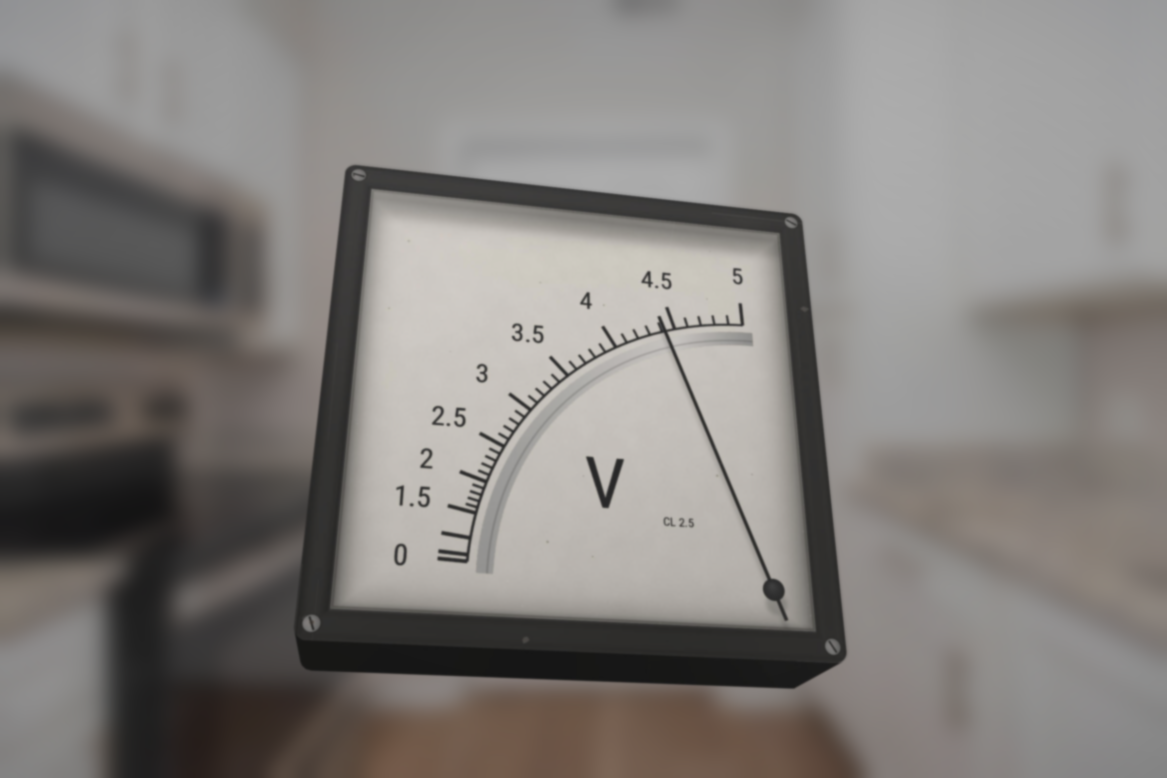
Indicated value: 4.4 V
